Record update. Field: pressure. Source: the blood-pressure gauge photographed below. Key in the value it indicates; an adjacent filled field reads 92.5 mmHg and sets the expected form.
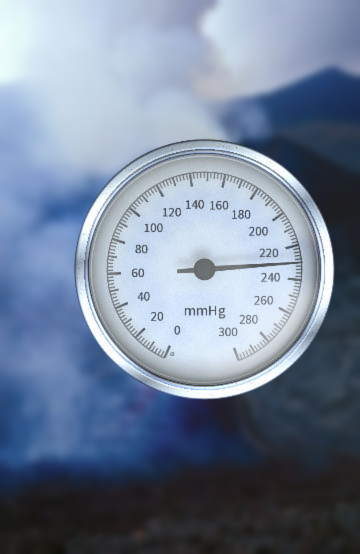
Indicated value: 230 mmHg
